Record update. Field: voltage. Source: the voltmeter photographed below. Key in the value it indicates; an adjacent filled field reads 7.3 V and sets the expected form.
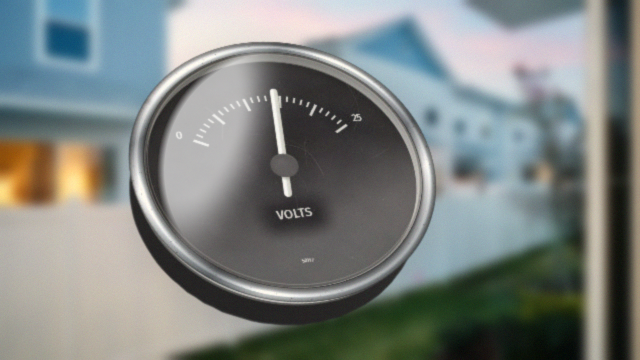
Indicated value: 14 V
